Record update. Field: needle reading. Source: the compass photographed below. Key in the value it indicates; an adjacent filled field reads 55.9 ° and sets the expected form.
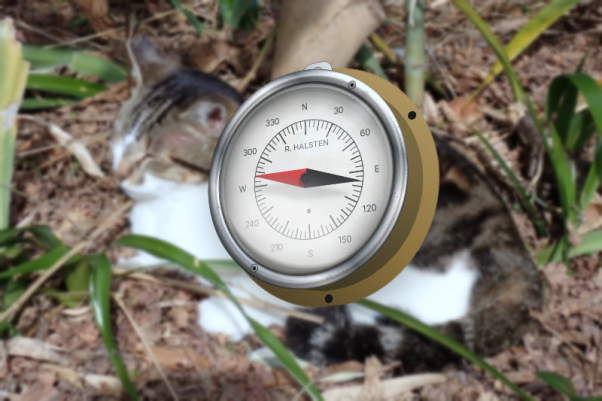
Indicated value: 280 °
